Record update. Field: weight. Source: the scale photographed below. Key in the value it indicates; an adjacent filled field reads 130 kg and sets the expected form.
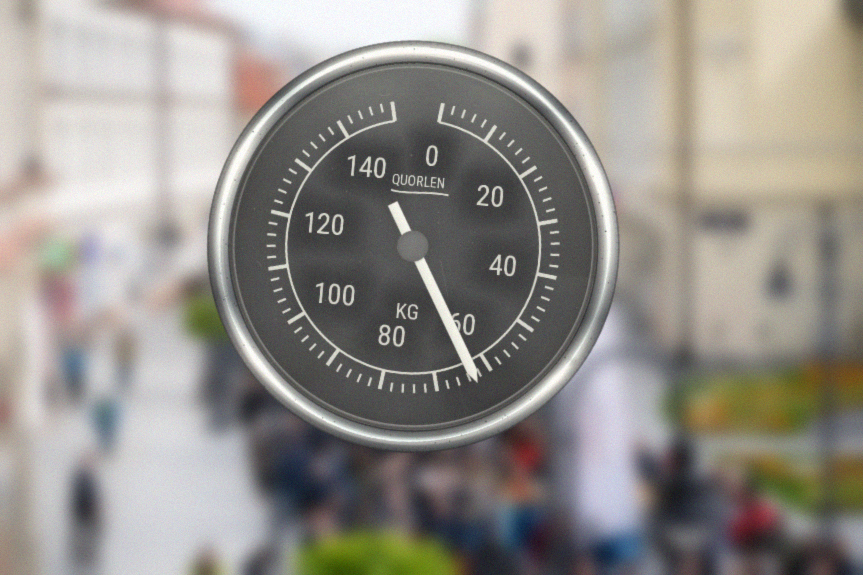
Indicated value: 63 kg
